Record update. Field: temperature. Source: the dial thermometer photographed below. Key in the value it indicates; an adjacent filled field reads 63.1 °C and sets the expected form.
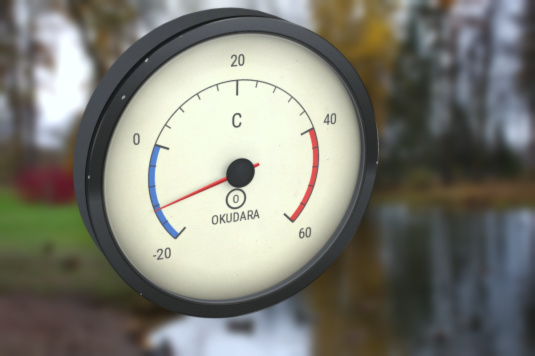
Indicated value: -12 °C
